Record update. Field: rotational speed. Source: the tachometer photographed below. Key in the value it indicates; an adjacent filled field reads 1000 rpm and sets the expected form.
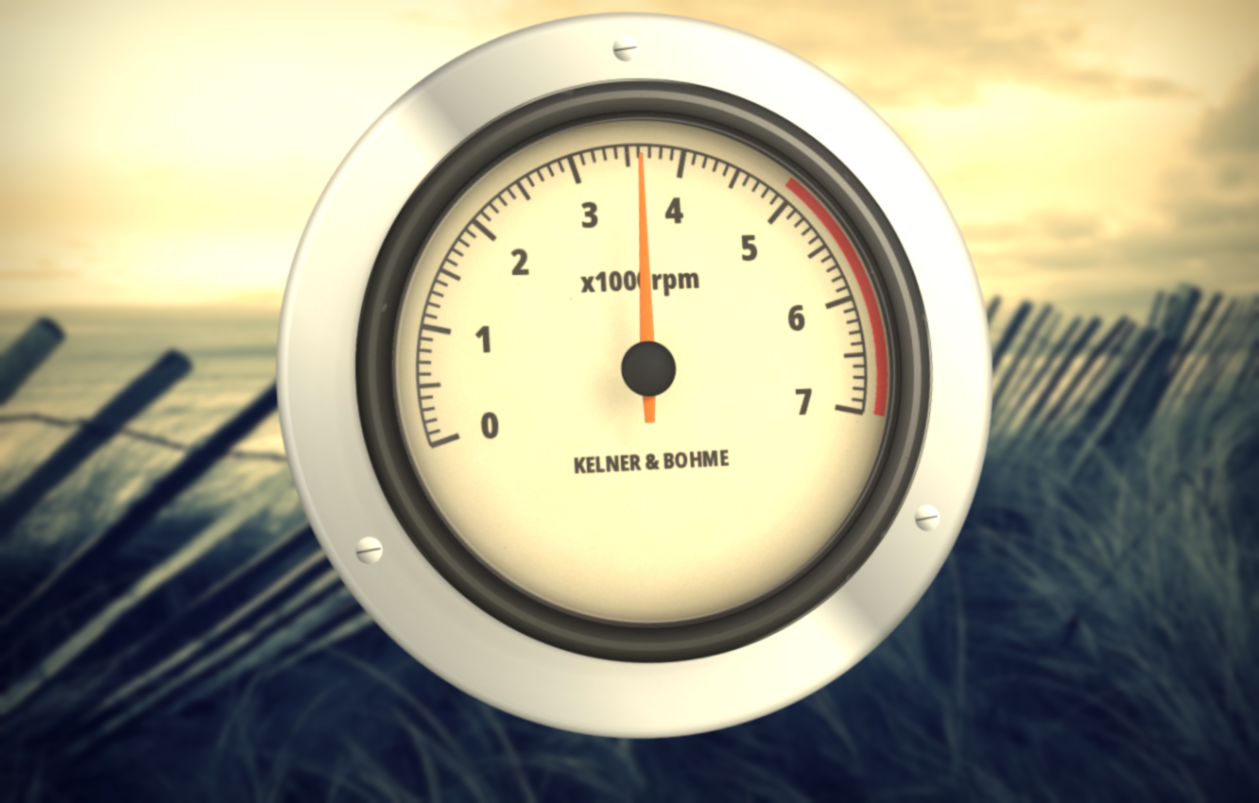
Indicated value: 3600 rpm
